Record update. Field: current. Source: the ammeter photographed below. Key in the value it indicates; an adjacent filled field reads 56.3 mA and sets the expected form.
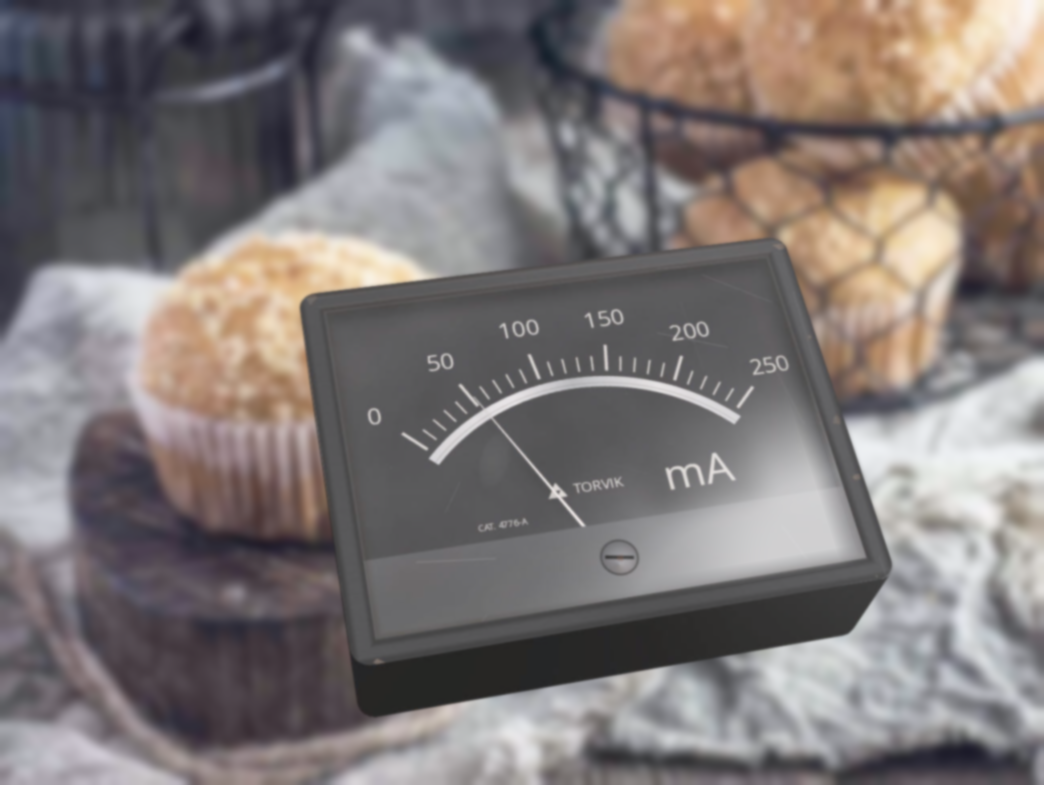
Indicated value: 50 mA
